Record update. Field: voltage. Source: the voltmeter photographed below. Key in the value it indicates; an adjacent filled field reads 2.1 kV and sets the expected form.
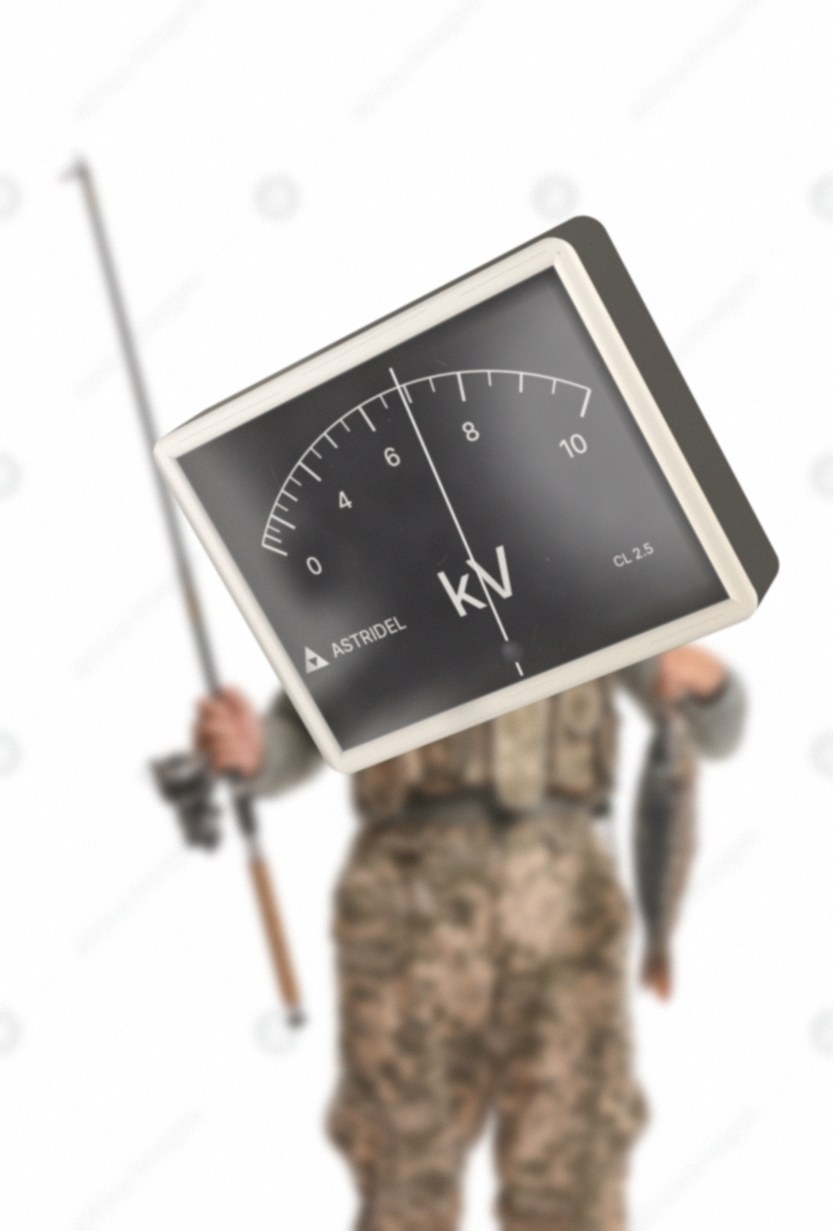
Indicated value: 7 kV
